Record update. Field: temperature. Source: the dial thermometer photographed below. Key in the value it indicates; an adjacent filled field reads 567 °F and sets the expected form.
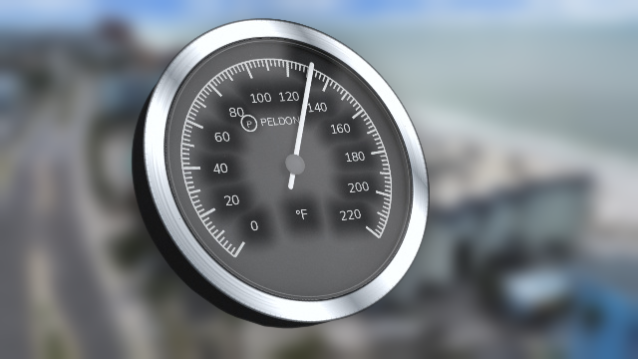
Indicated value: 130 °F
